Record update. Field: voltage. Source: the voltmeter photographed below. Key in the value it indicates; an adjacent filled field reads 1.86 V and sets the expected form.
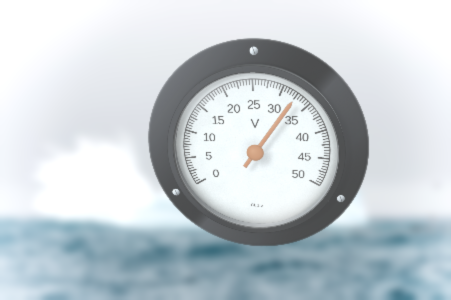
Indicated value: 32.5 V
